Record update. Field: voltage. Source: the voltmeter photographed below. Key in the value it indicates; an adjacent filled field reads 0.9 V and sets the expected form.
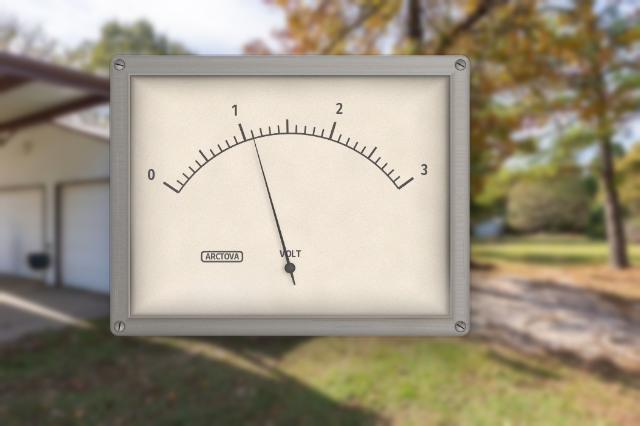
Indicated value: 1.1 V
